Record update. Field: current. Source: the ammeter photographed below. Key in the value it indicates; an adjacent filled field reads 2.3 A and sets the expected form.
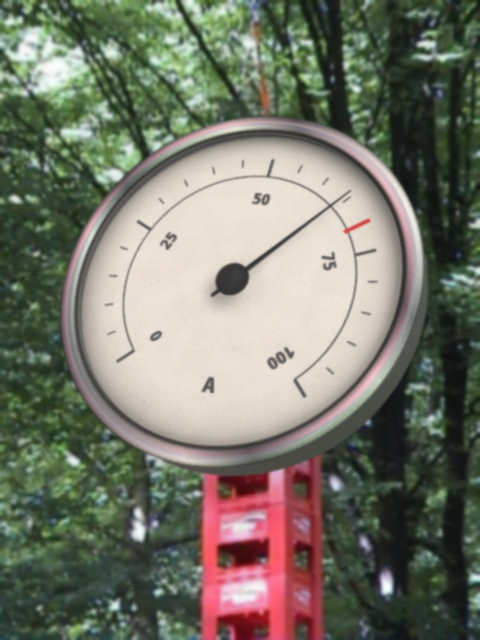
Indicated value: 65 A
